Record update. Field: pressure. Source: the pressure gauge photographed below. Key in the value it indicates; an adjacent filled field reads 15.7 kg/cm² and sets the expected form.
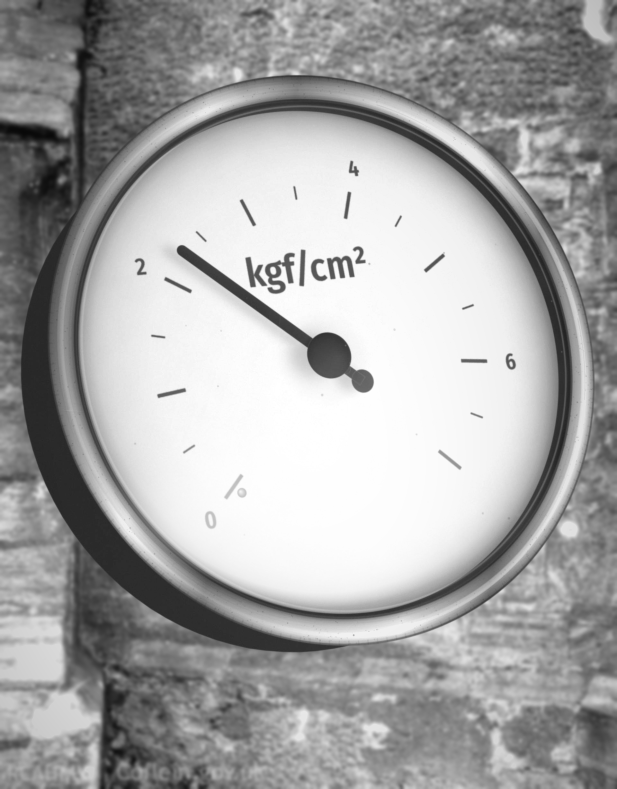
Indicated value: 2.25 kg/cm²
